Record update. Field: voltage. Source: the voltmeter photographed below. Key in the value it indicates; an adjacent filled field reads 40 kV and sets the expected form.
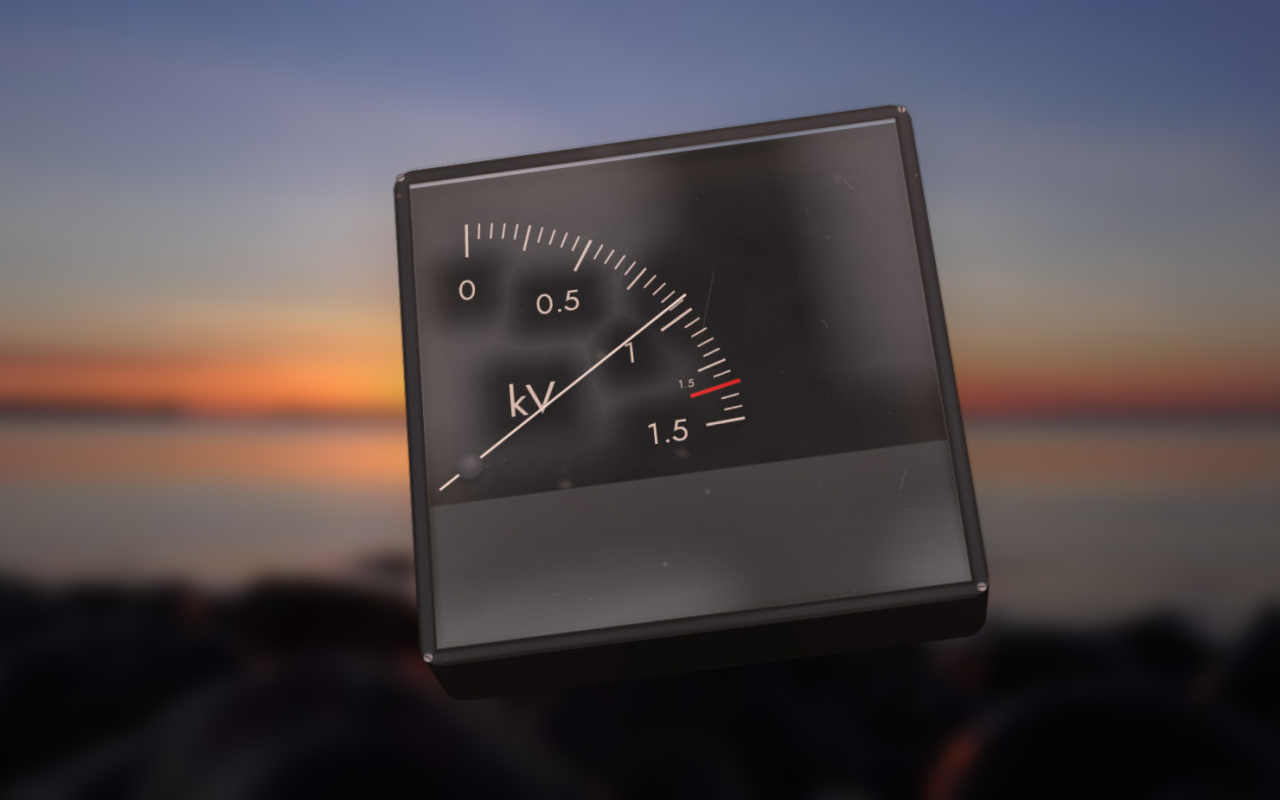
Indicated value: 0.95 kV
